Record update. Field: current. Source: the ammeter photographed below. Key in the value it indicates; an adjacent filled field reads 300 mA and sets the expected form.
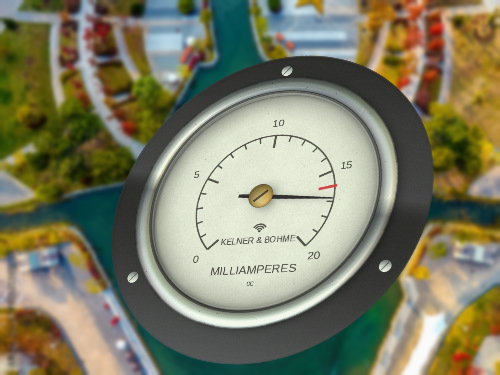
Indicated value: 17 mA
